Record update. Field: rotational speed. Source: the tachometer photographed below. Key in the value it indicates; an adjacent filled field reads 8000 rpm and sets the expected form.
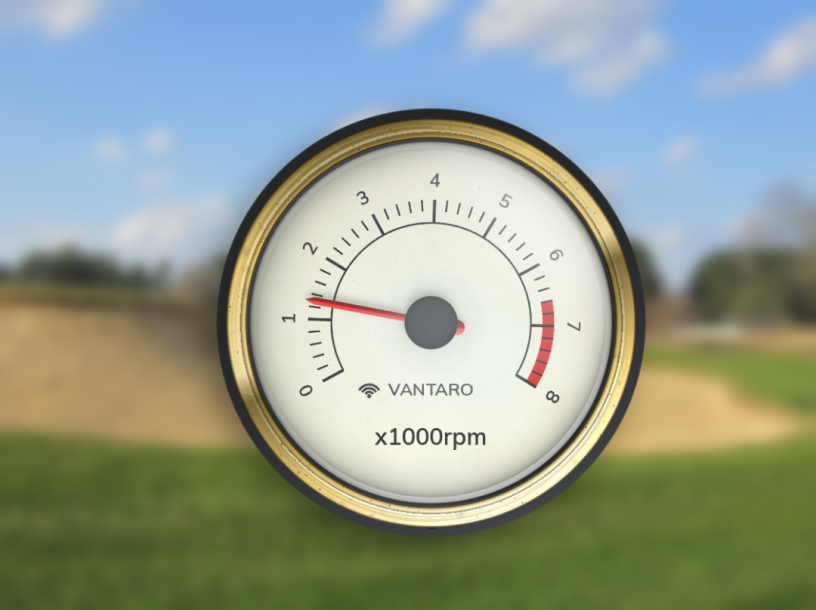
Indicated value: 1300 rpm
